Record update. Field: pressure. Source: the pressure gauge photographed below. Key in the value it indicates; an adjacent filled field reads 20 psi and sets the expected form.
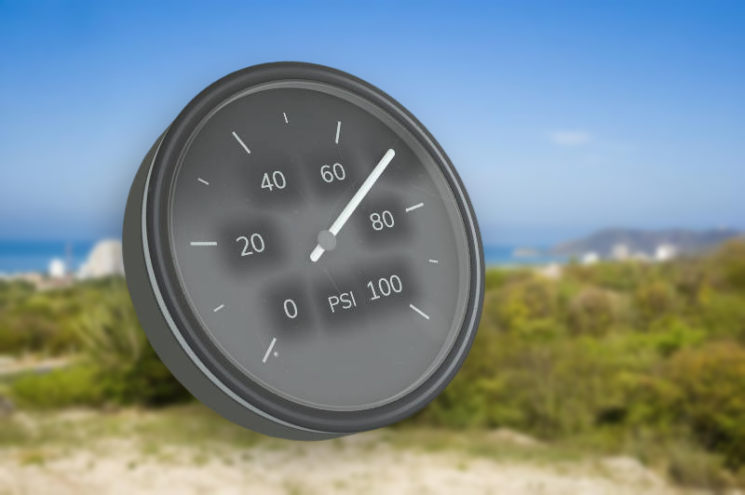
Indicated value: 70 psi
